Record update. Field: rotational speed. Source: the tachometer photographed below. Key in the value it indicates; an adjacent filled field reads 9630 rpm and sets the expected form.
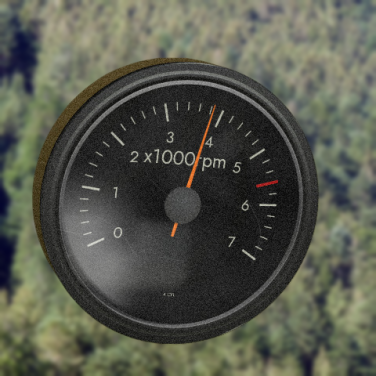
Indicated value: 3800 rpm
